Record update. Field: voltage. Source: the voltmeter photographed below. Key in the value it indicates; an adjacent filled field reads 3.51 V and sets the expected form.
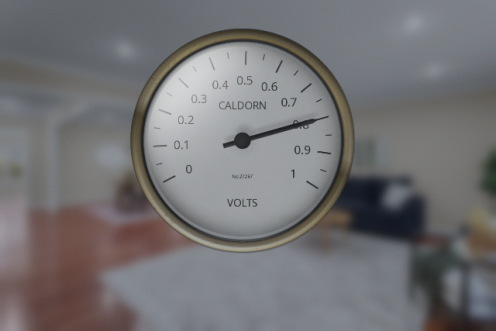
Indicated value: 0.8 V
